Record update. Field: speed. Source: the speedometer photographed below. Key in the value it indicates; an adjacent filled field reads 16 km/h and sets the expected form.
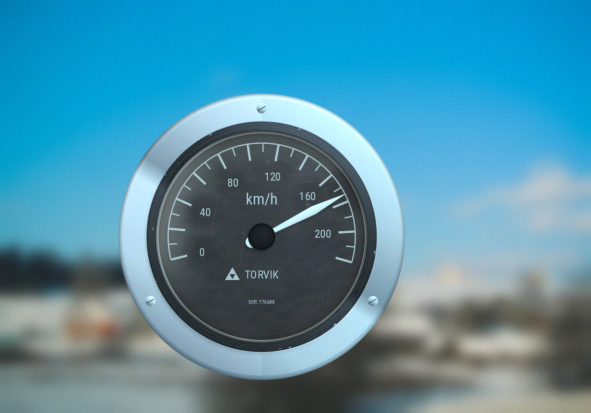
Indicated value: 175 km/h
